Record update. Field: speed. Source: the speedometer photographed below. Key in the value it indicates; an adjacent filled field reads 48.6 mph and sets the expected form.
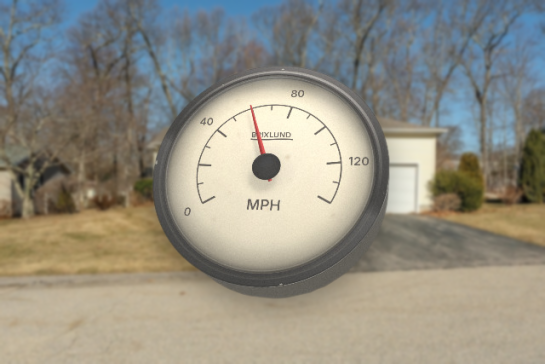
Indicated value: 60 mph
